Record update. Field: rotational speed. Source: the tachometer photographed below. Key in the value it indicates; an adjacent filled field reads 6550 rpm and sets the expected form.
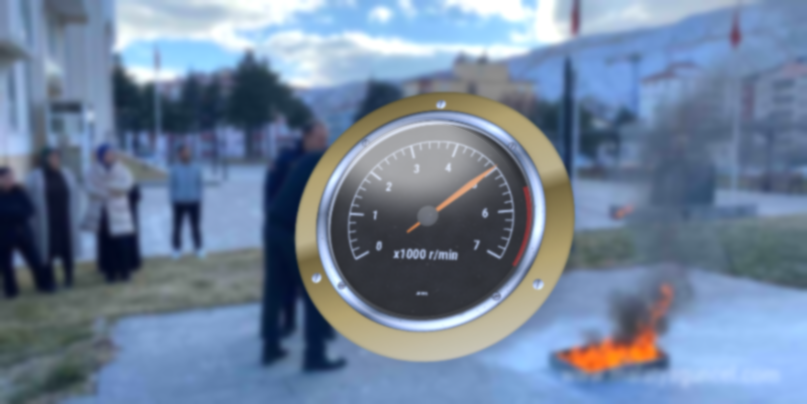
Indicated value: 5000 rpm
